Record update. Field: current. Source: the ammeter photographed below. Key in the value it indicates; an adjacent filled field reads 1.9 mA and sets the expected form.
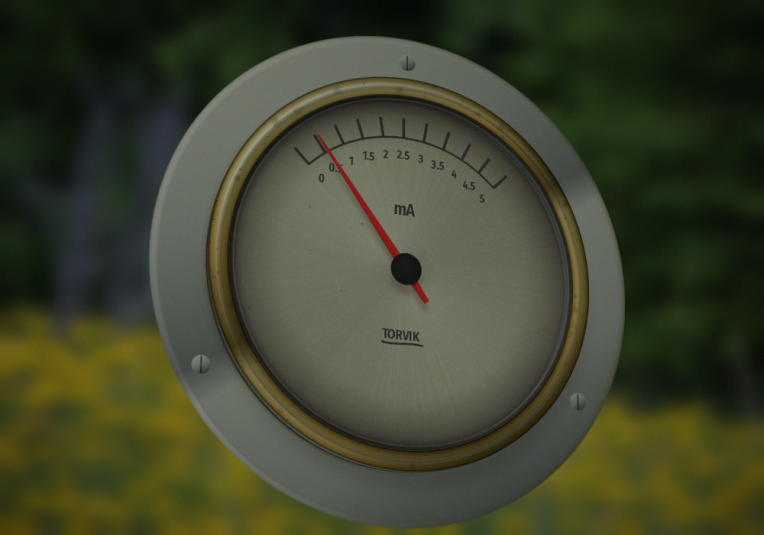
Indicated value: 0.5 mA
